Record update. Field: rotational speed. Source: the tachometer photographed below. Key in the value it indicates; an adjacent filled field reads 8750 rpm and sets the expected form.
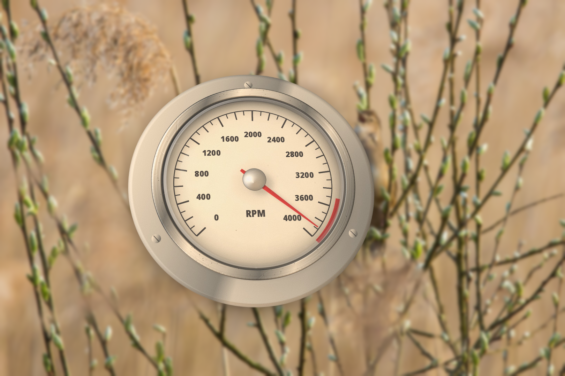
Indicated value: 3900 rpm
